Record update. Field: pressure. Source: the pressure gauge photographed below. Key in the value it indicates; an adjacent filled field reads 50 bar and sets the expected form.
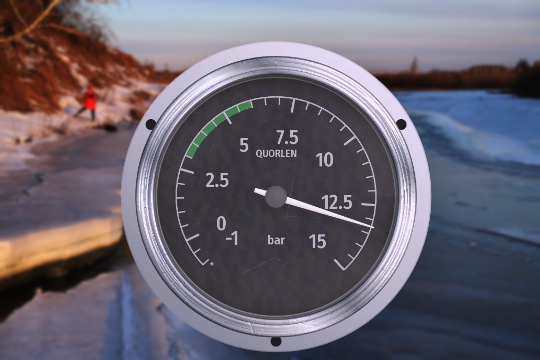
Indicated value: 13.25 bar
